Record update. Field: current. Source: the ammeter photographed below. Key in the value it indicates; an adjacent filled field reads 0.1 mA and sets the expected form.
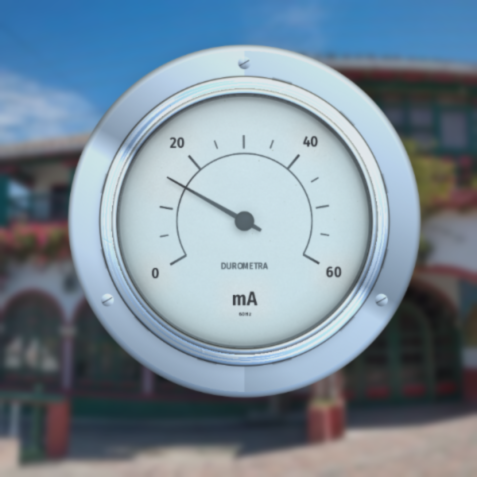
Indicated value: 15 mA
